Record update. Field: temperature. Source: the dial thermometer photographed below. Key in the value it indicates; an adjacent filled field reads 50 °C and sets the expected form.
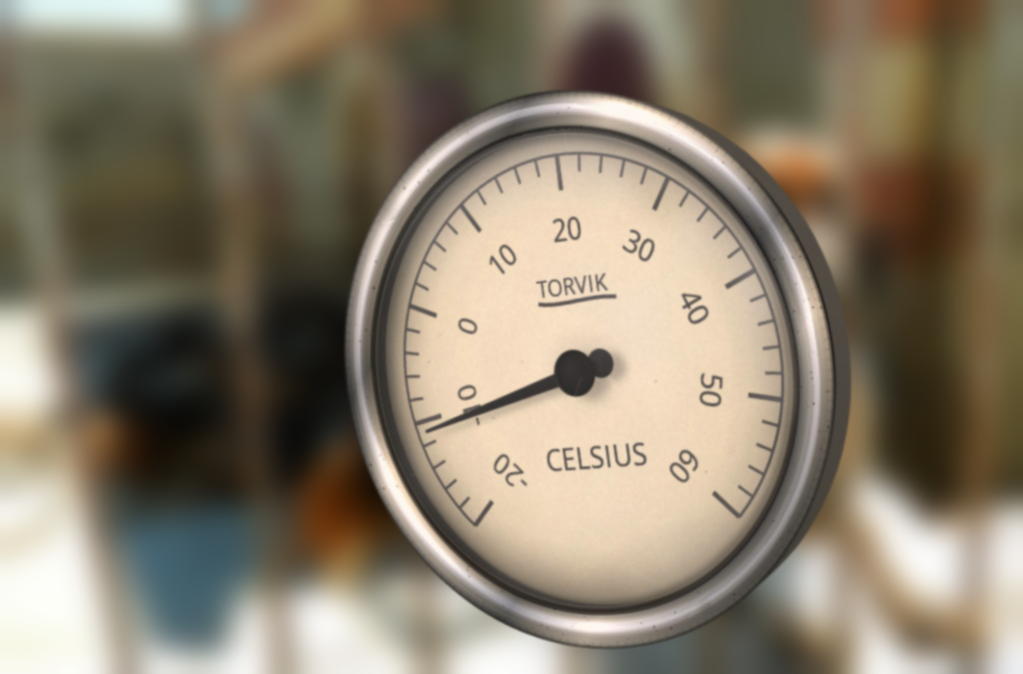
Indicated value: -11 °C
